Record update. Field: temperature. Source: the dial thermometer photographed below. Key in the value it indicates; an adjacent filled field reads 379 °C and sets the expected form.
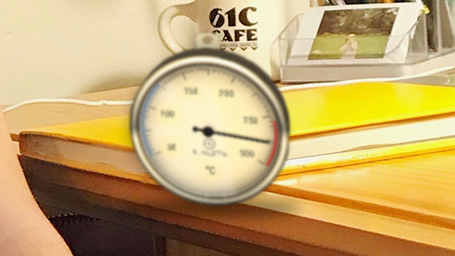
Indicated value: 275 °C
